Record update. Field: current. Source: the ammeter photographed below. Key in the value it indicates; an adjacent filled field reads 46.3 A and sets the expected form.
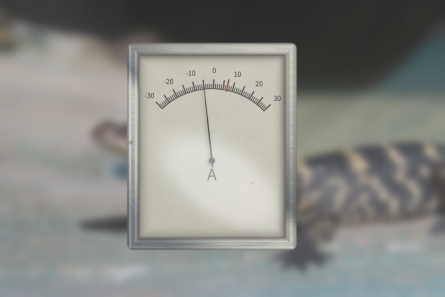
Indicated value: -5 A
